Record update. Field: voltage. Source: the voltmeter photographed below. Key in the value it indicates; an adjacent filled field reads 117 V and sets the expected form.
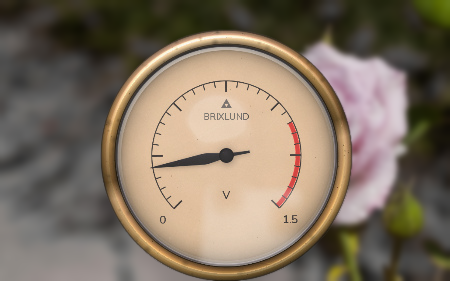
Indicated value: 0.2 V
